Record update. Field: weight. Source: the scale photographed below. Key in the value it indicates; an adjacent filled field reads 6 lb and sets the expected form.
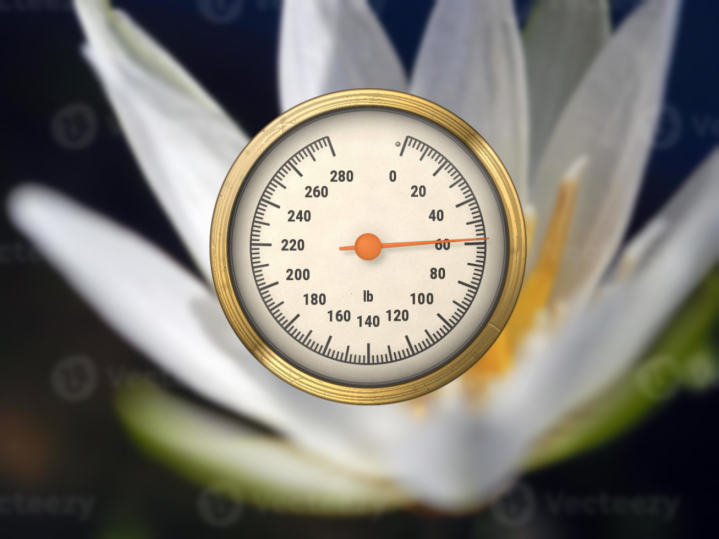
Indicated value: 58 lb
